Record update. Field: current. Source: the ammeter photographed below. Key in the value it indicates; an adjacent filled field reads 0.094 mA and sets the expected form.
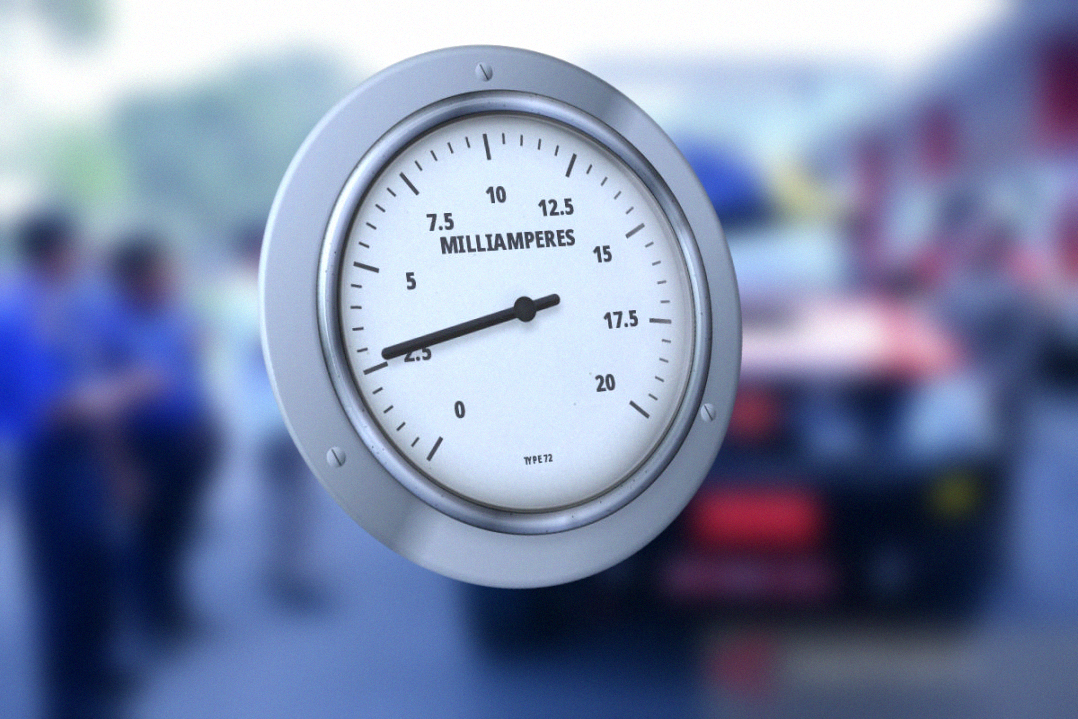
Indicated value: 2.75 mA
